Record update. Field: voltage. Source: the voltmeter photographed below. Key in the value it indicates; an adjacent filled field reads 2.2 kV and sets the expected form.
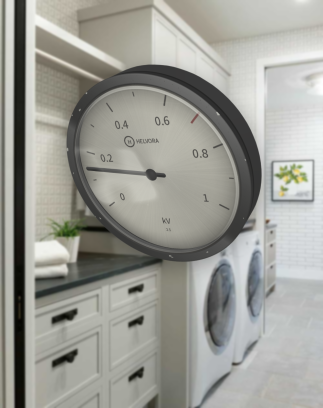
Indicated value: 0.15 kV
